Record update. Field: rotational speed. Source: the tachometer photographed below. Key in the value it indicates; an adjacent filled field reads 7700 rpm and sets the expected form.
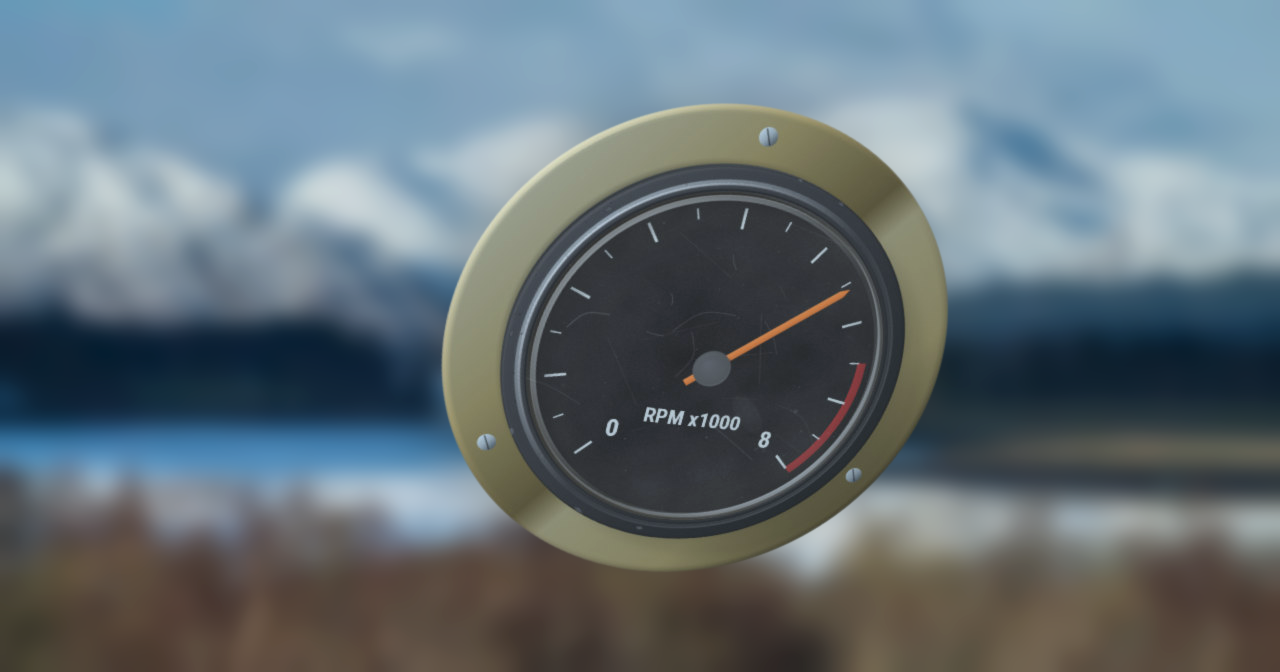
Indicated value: 5500 rpm
